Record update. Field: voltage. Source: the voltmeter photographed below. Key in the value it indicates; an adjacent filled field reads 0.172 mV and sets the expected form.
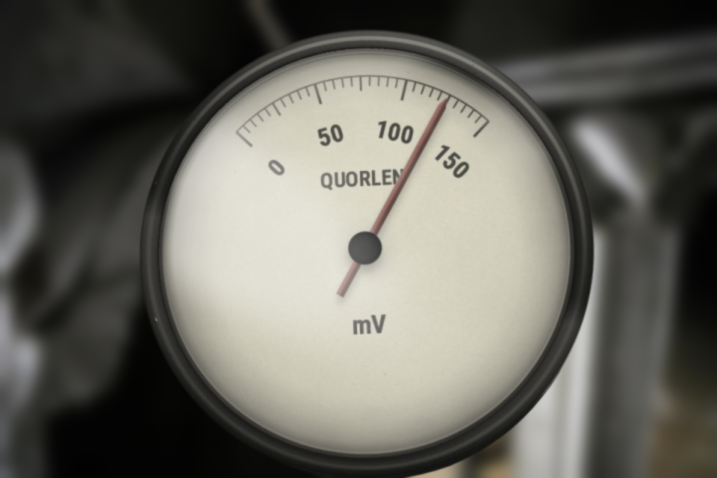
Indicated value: 125 mV
